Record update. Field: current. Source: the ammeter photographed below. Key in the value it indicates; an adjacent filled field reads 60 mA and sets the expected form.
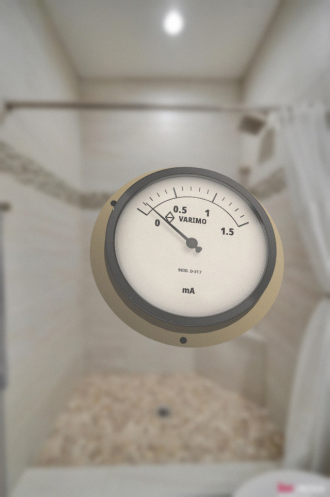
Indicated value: 0.1 mA
